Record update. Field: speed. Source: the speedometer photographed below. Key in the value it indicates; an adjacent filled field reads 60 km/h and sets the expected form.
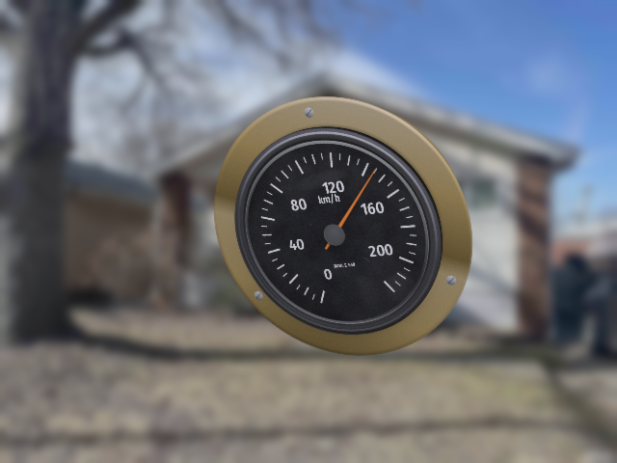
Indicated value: 145 km/h
